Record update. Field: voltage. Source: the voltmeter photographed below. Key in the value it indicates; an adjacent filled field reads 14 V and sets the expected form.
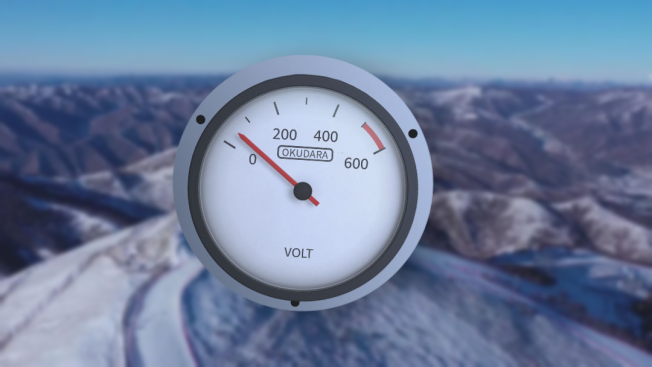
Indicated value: 50 V
